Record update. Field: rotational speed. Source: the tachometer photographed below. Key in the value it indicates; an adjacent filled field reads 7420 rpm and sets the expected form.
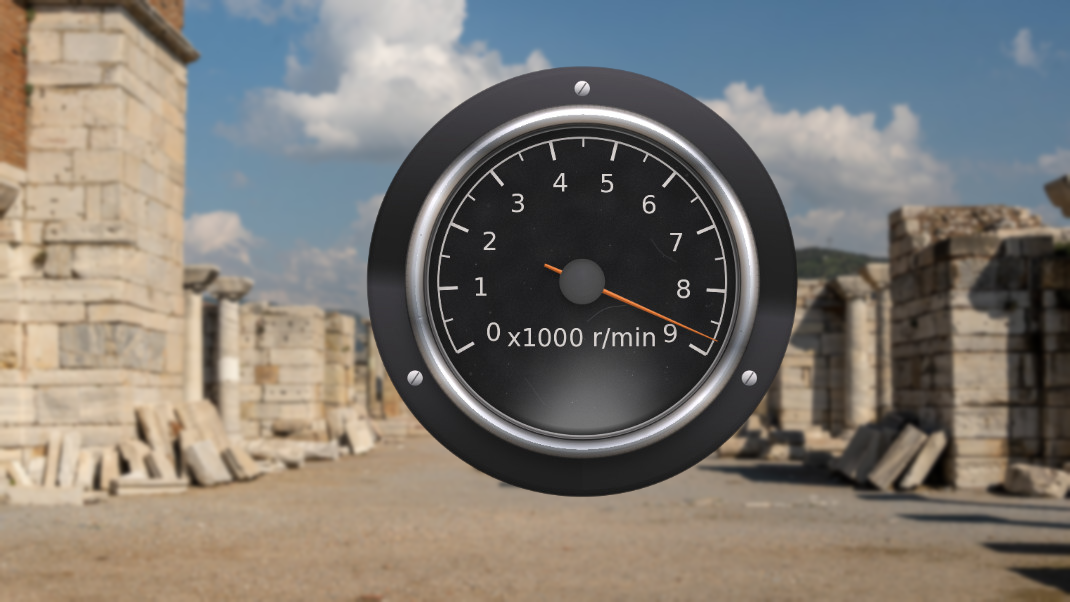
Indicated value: 8750 rpm
